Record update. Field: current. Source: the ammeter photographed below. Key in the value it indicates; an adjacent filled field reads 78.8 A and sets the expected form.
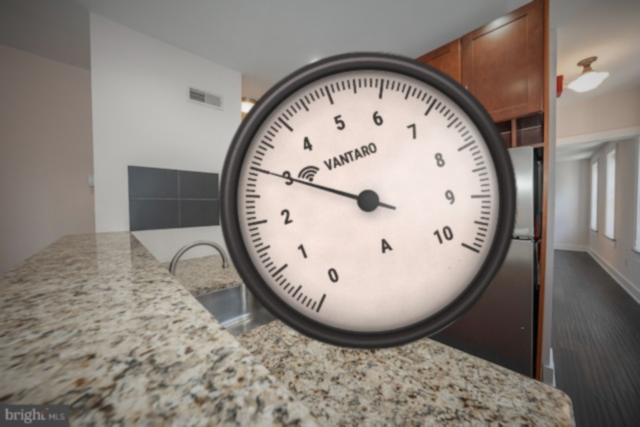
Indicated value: 3 A
